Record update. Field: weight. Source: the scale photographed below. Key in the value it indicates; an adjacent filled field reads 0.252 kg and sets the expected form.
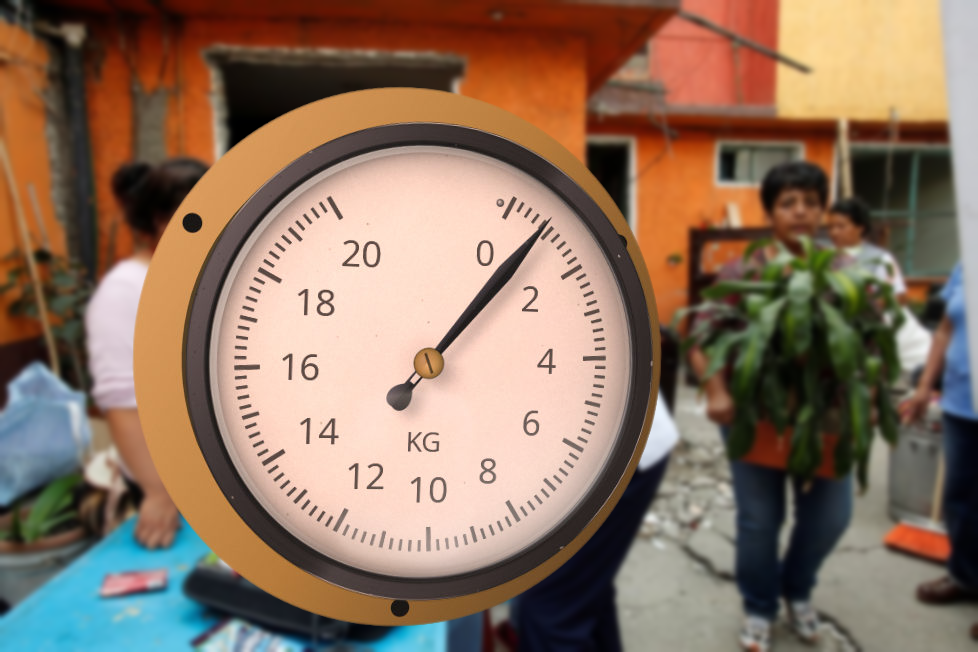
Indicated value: 0.8 kg
